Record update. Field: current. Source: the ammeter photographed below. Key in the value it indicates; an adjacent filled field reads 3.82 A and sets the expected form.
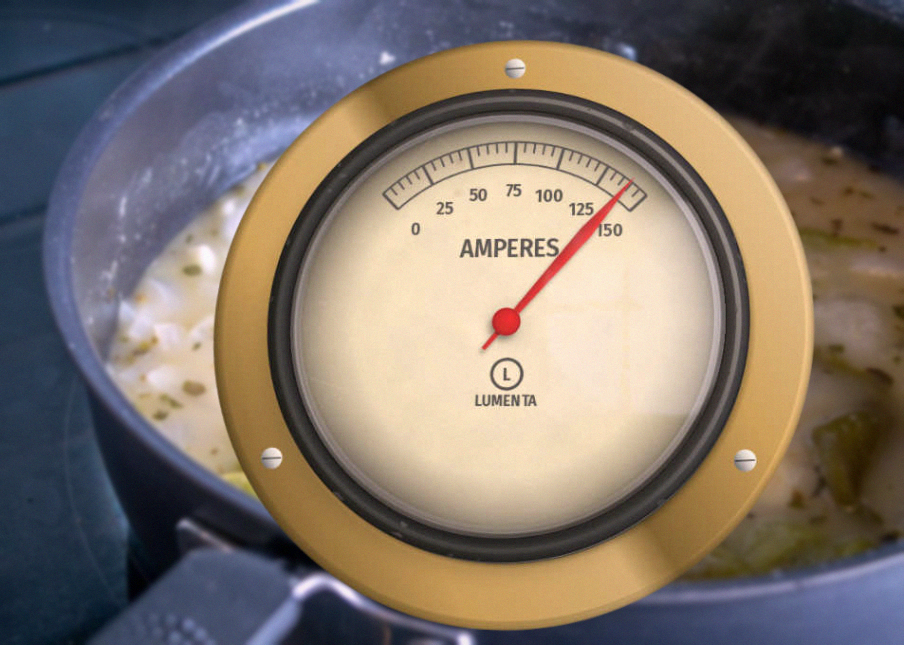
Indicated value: 140 A
